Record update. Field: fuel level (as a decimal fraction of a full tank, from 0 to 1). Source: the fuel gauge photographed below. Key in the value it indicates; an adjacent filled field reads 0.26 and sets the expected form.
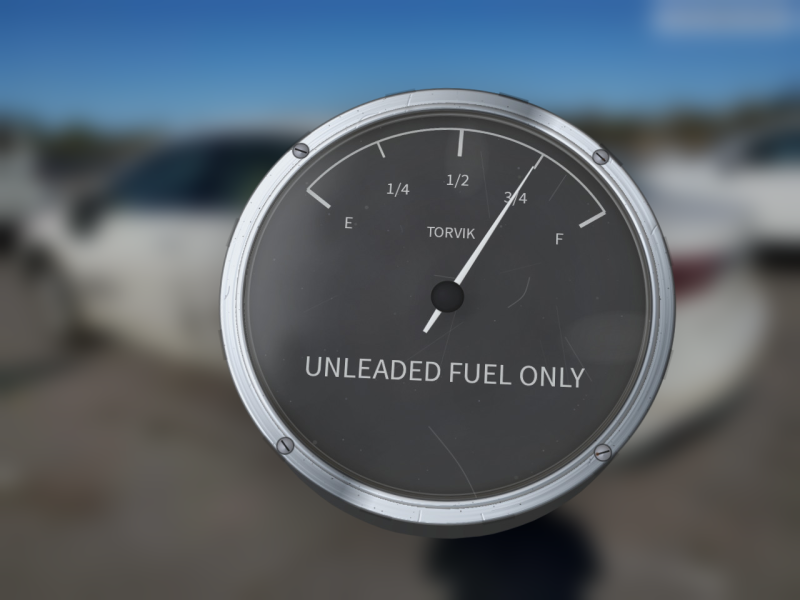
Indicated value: 0.75
